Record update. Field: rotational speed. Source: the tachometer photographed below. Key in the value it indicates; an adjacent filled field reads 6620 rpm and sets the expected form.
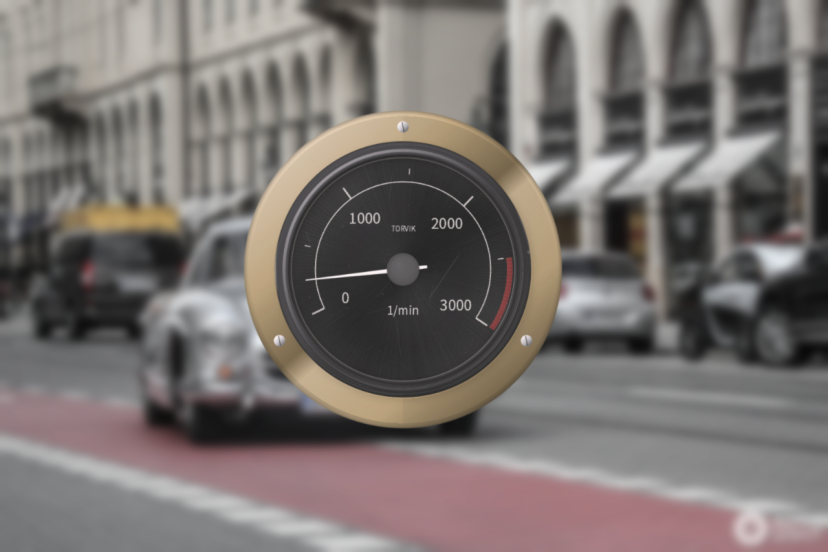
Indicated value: 250 rpm
